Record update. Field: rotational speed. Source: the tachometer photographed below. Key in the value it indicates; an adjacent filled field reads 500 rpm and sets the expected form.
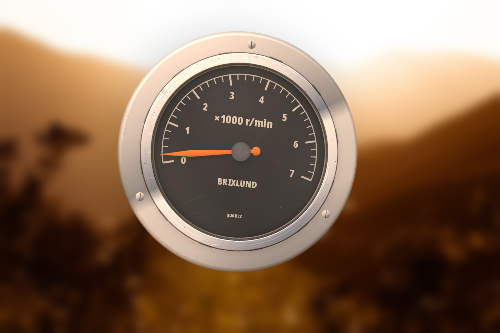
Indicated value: 200 rpm
